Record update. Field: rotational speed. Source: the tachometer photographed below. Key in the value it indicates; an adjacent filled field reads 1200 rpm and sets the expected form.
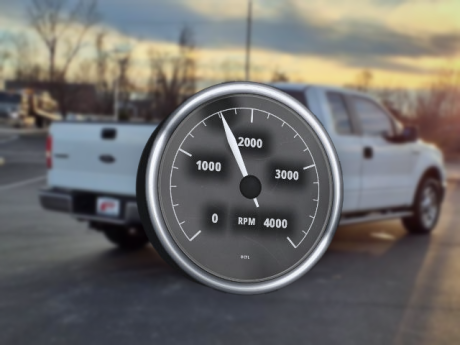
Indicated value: 1600 rpm
